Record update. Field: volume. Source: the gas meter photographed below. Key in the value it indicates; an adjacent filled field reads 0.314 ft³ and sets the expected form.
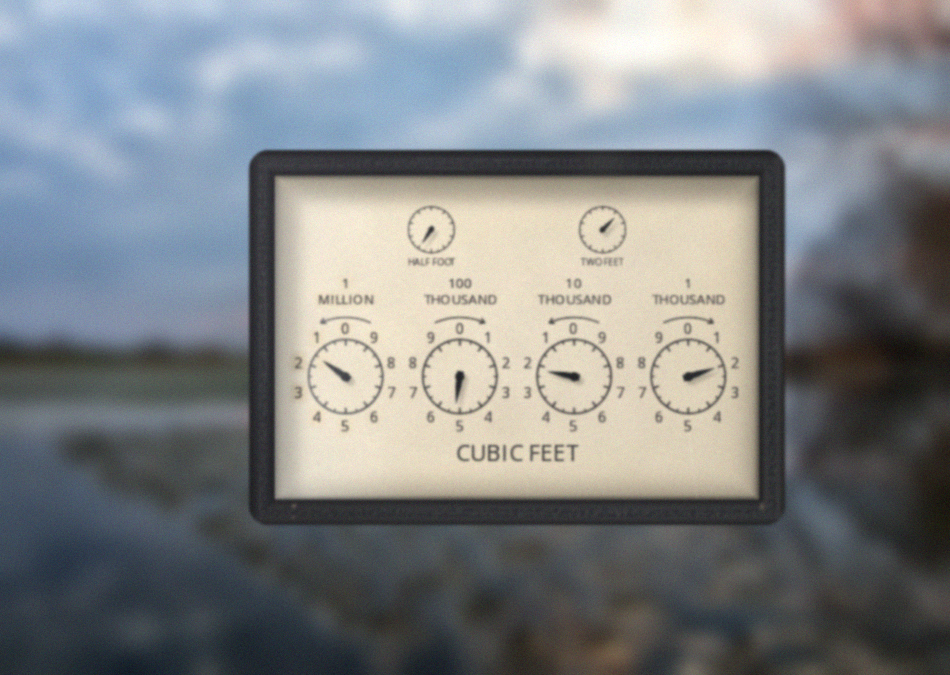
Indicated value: 152200 ft³
